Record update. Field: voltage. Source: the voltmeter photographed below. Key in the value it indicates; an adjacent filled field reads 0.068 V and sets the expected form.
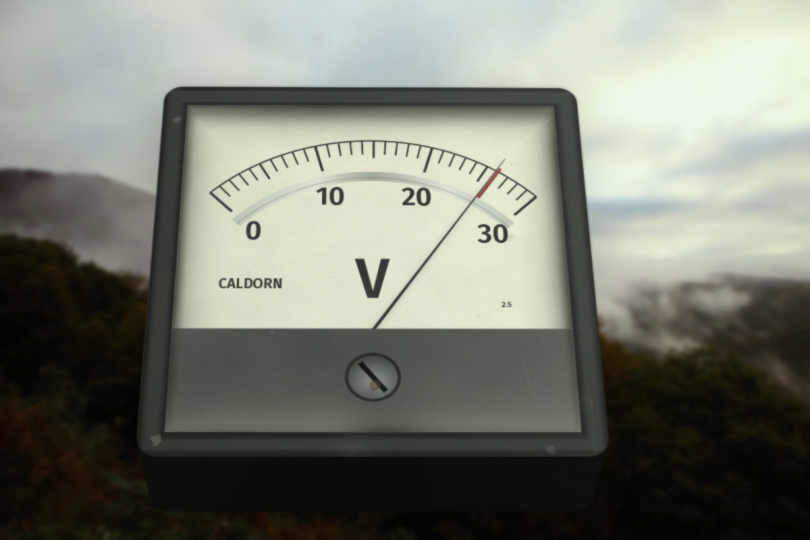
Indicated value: 26 V
